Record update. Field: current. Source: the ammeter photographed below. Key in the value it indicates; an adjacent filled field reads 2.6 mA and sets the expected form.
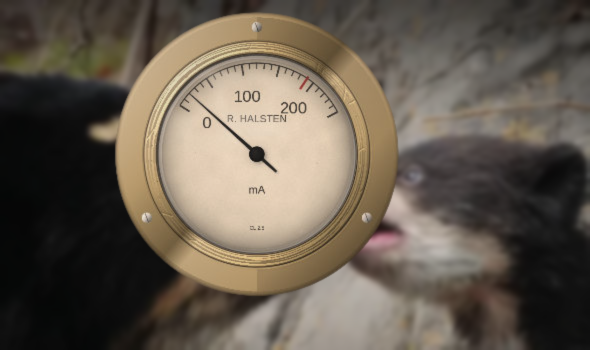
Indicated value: 20 mA
